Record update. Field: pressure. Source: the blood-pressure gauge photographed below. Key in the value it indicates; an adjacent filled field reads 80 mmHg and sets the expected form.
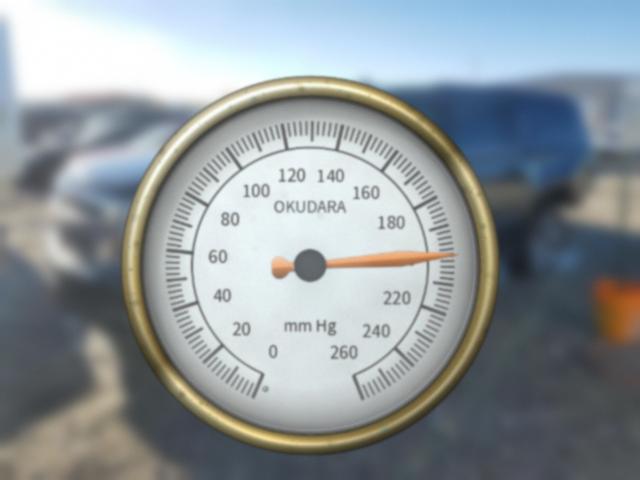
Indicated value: 200 mmHg
